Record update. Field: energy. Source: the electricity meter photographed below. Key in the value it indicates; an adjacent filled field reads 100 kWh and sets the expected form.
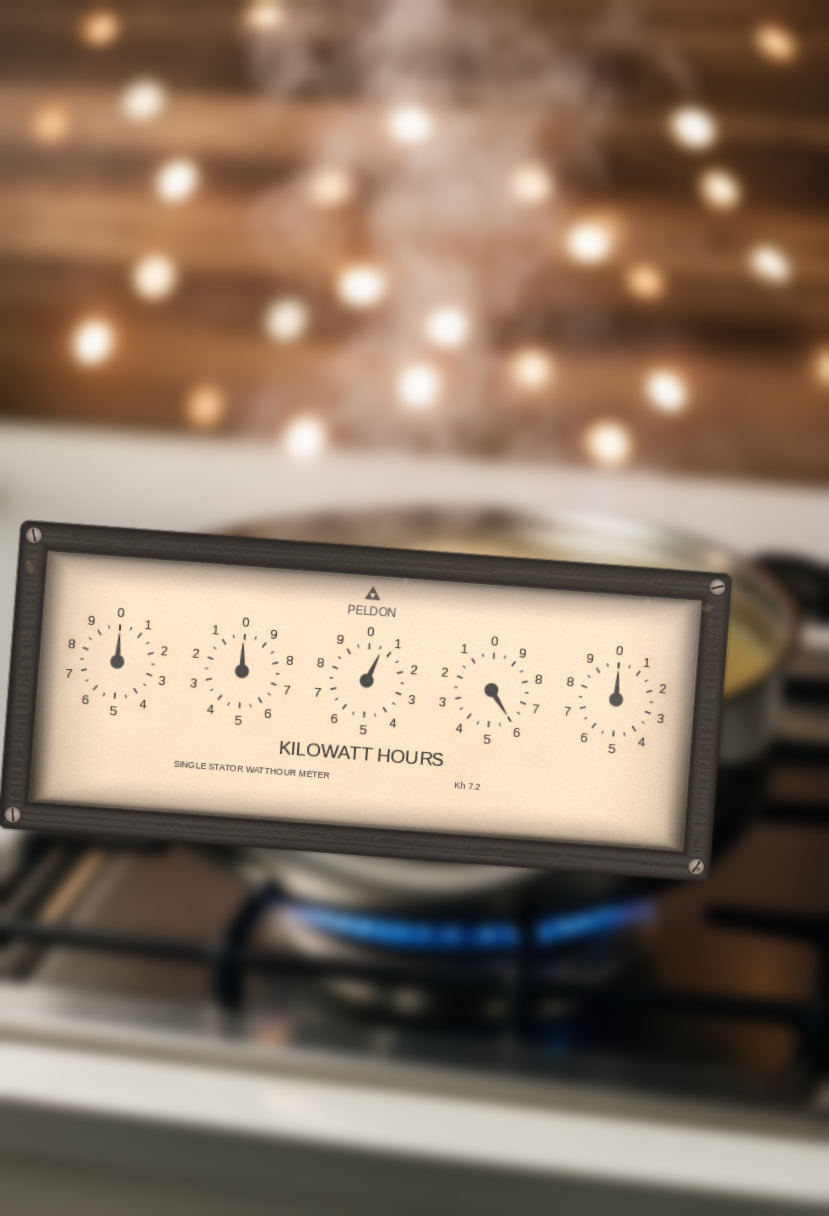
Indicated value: 60 kWh
